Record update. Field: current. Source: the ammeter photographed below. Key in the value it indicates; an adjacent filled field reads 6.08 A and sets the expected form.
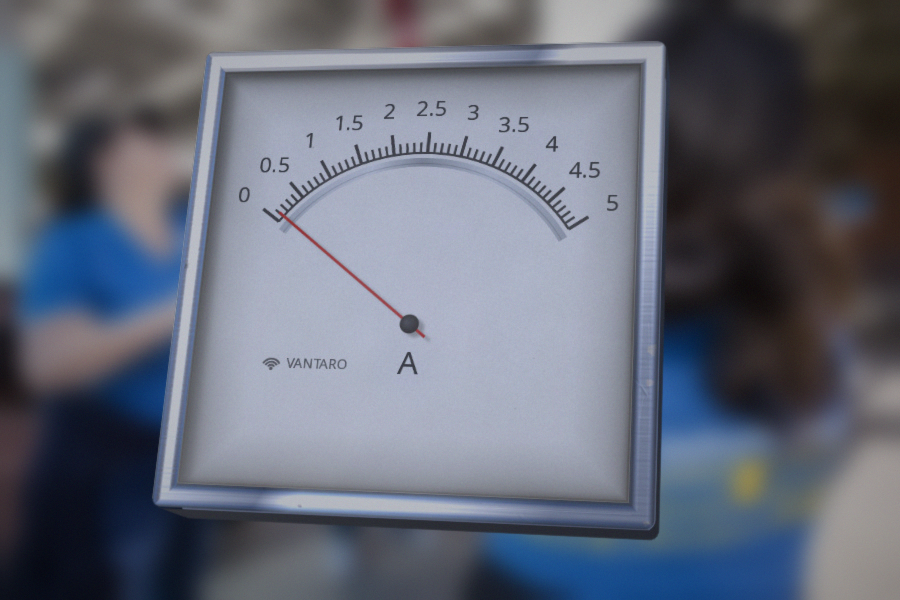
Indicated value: 0.1 A
